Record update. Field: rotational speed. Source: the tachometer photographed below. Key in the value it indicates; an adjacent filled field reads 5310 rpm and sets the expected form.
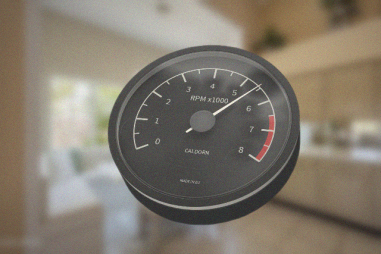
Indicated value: 5500 rpm
